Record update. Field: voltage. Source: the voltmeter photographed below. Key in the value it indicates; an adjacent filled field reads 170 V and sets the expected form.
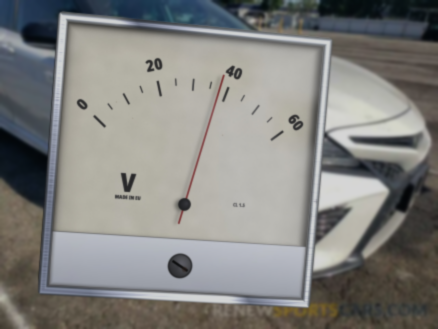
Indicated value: 37.5 V
